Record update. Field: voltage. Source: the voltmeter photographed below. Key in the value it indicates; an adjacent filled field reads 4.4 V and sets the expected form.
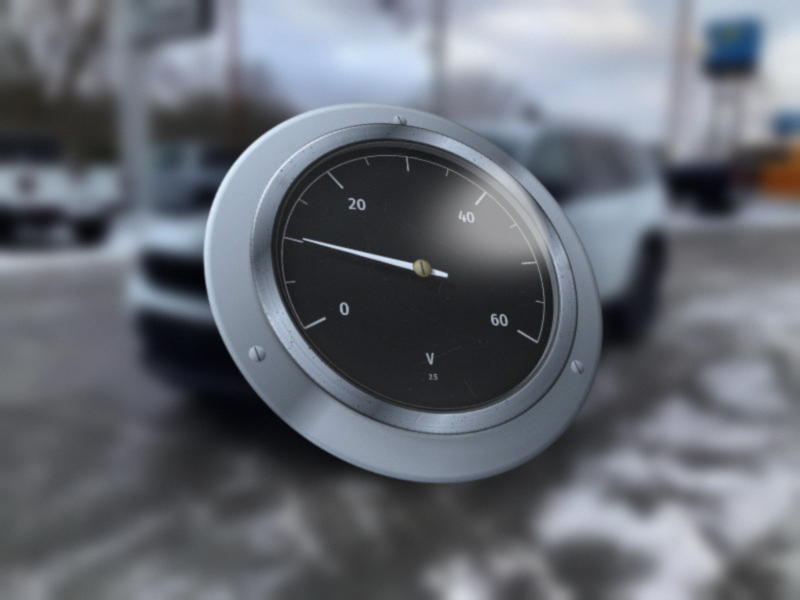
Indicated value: 10 V
